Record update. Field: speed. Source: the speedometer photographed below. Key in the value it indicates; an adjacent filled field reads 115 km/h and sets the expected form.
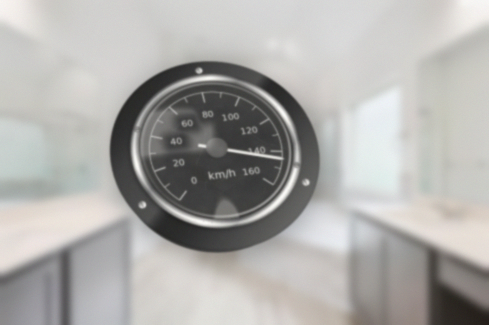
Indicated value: 145 km/h
